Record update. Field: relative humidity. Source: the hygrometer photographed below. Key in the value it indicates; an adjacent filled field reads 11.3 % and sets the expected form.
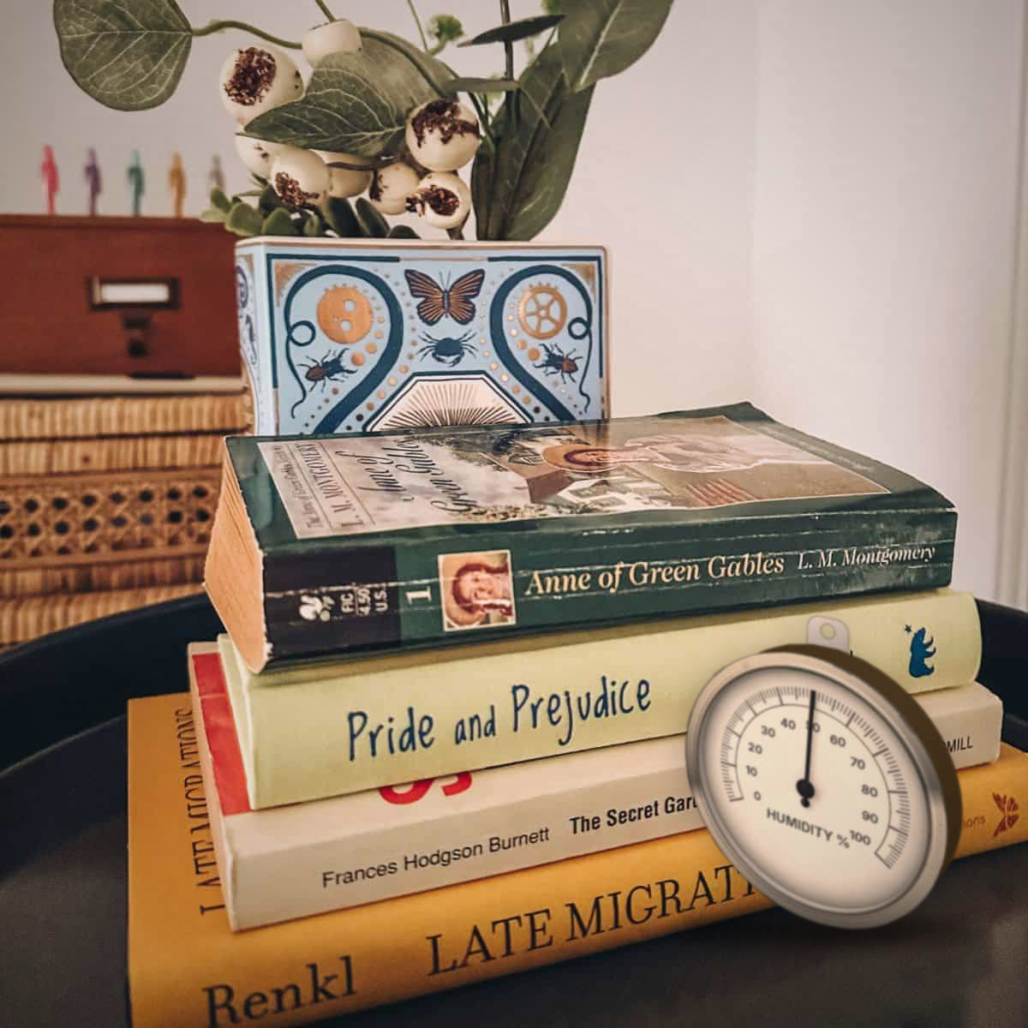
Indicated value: 50 %
